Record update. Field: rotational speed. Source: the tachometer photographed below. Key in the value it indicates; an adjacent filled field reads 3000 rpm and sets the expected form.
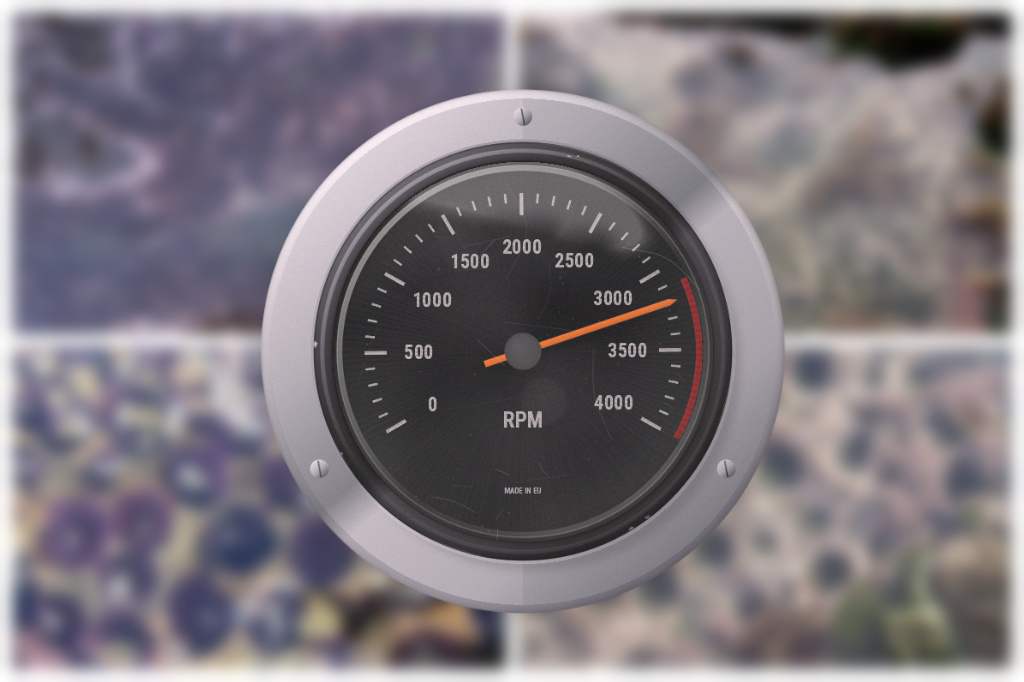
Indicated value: 3200 rpm
